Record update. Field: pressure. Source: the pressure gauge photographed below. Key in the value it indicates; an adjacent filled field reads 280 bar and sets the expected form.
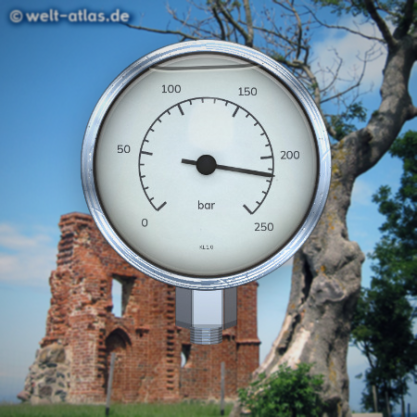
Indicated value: 215 bar
